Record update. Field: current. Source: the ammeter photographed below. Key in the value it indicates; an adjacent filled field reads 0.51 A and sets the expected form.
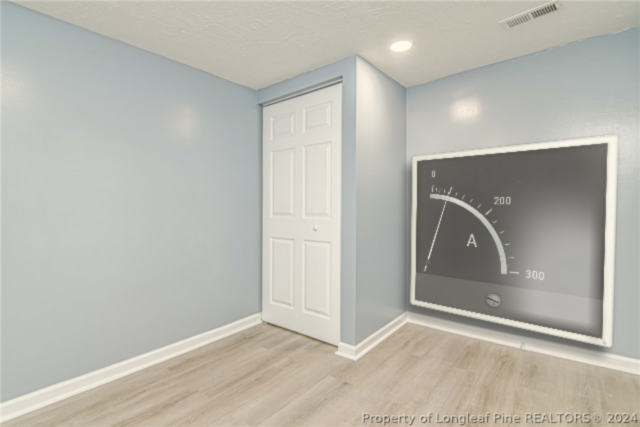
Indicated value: 100 A
